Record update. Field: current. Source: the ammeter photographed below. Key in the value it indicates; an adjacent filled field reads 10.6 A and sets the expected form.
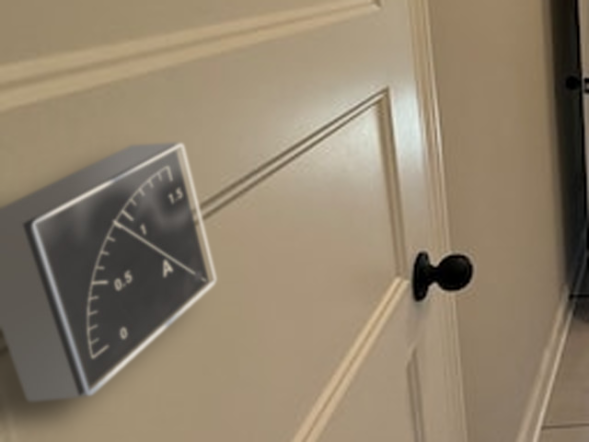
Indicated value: 0.9 A
